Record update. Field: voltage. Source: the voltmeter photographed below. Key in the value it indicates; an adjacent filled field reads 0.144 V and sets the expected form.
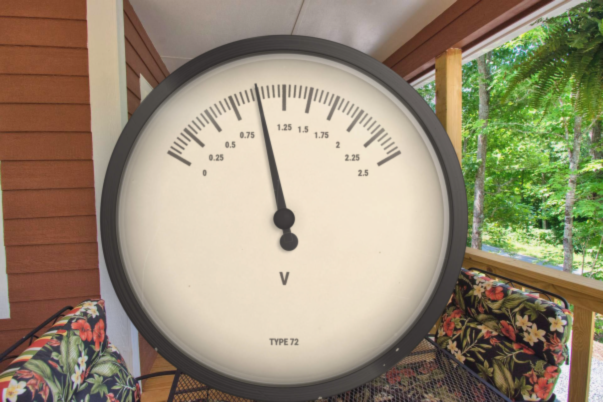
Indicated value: 1 V
